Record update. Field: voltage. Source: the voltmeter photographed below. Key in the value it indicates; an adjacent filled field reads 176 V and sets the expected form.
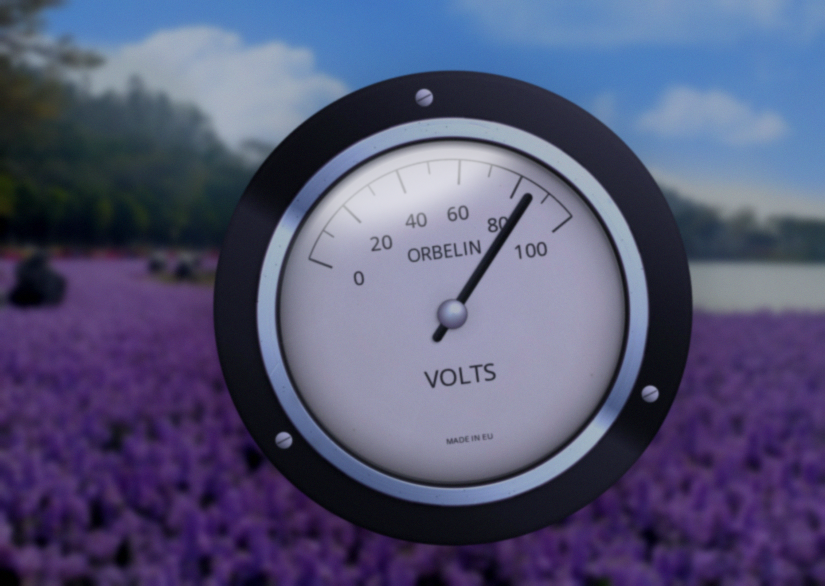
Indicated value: 85 V
